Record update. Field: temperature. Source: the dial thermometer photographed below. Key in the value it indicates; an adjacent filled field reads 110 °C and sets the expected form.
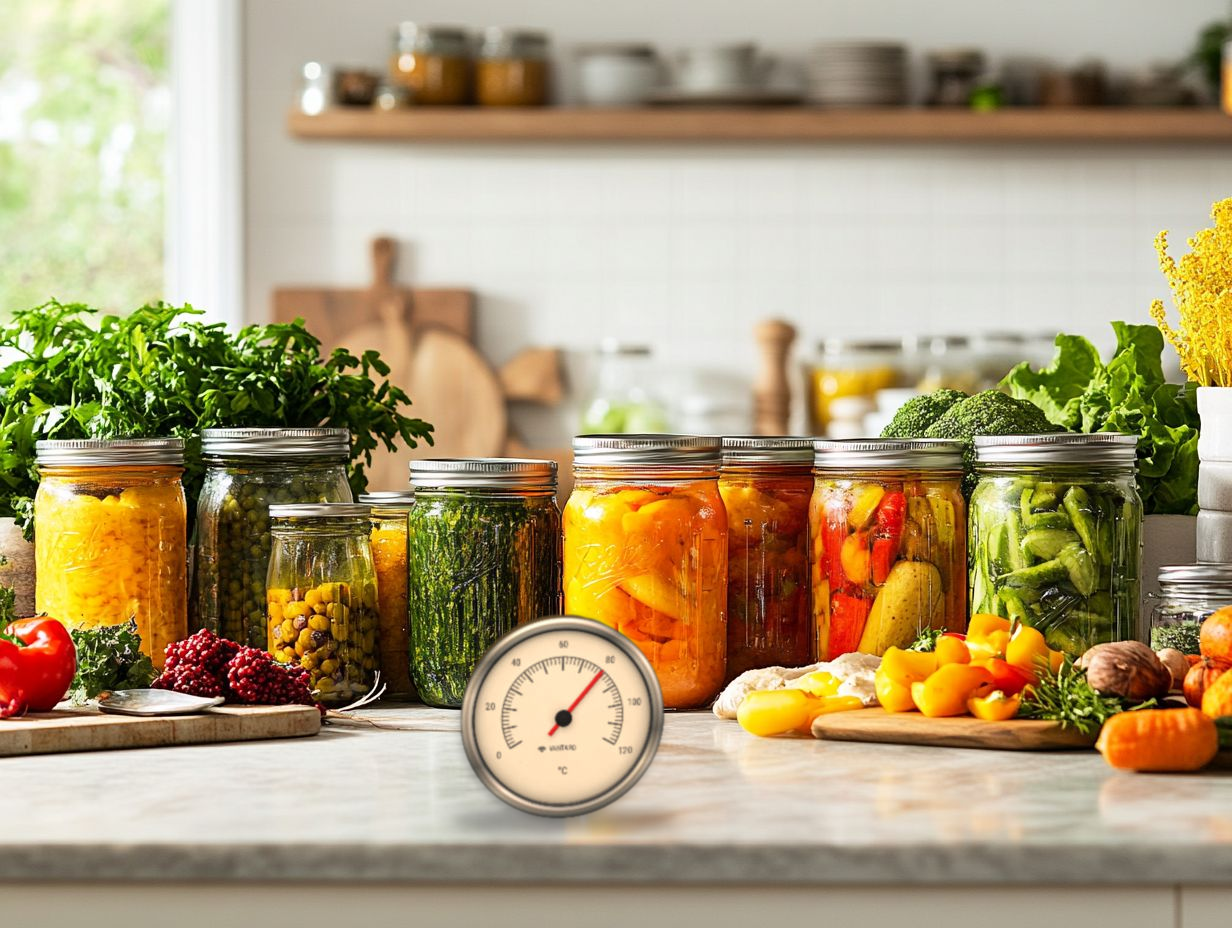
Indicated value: 80 °C
